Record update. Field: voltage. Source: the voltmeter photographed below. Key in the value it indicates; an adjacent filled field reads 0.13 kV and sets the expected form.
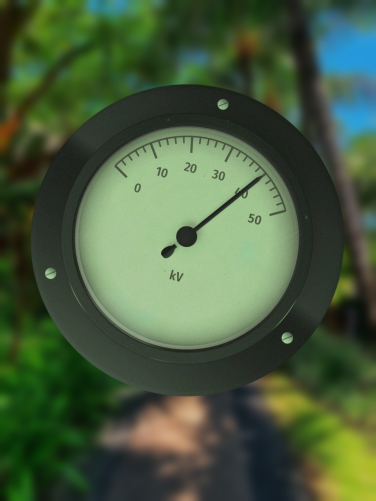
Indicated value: 40 kV
